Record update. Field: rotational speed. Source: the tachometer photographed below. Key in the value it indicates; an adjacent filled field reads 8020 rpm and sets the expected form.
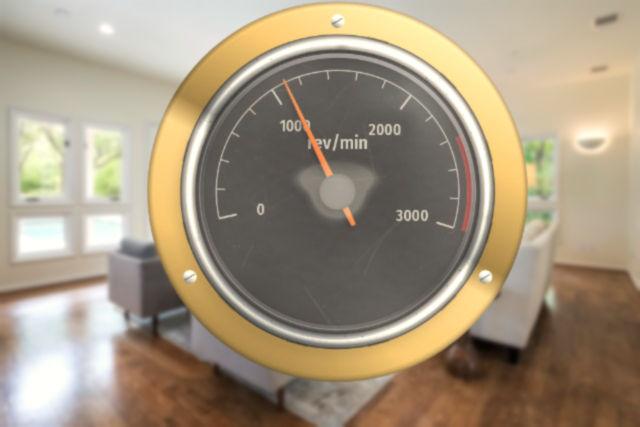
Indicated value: 1100 rpm
